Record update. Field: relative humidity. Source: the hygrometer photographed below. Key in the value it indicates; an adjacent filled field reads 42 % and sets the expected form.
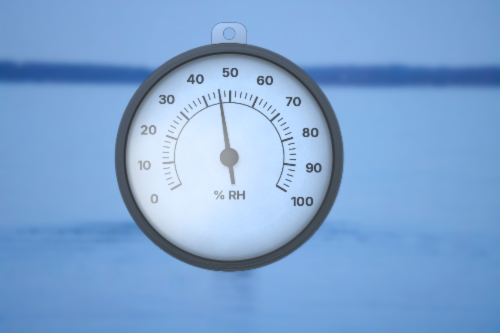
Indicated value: 46 %
